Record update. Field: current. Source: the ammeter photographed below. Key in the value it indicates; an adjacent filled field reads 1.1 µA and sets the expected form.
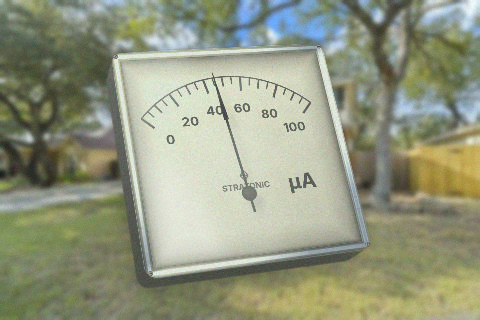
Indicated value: 45 µA
